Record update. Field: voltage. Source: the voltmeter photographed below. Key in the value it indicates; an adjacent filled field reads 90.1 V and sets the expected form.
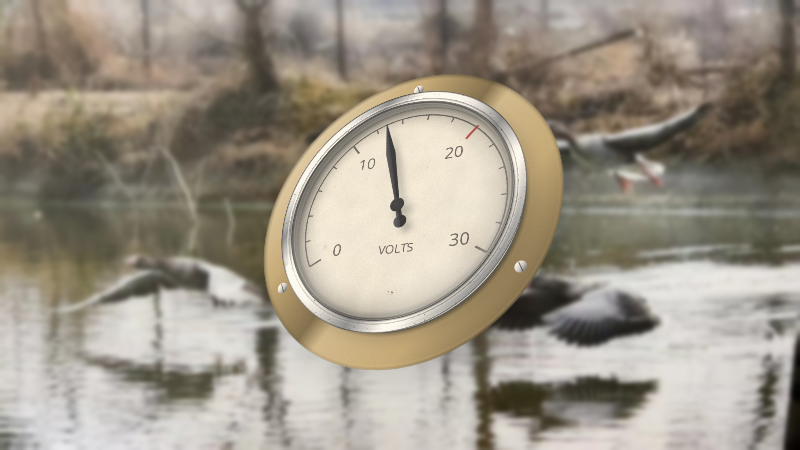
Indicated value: 13 V
